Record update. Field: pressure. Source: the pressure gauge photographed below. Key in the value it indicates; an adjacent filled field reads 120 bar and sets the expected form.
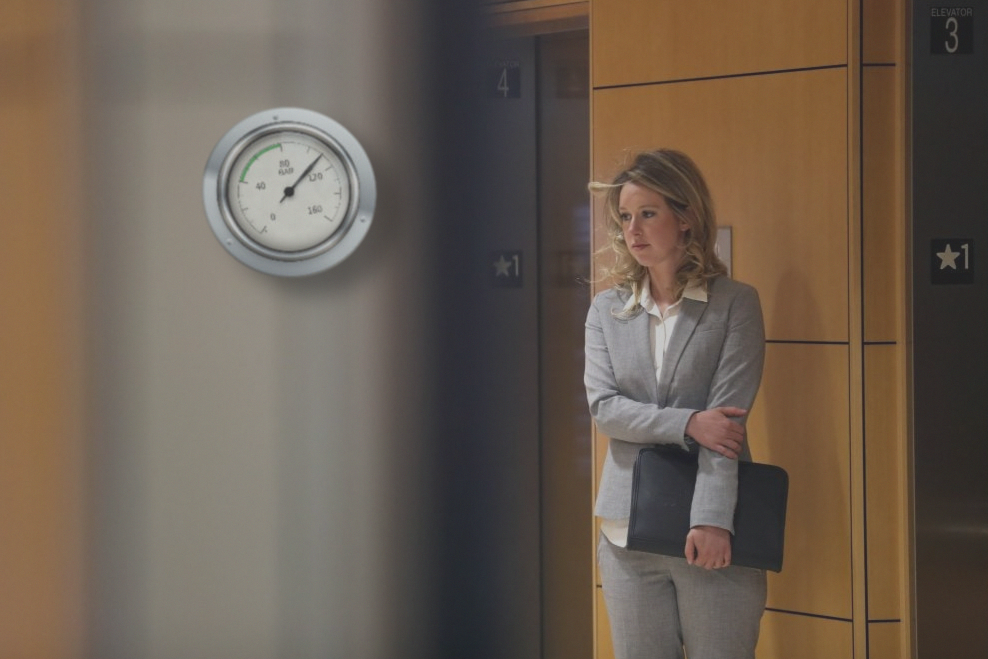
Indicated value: 110 bar
